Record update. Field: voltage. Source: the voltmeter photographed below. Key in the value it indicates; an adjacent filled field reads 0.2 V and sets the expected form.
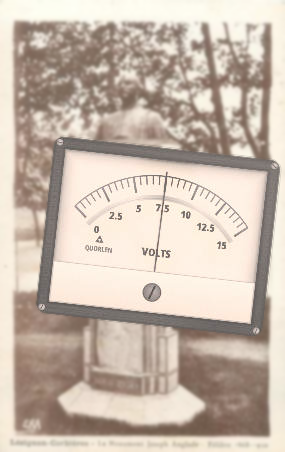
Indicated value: 7.5 V
